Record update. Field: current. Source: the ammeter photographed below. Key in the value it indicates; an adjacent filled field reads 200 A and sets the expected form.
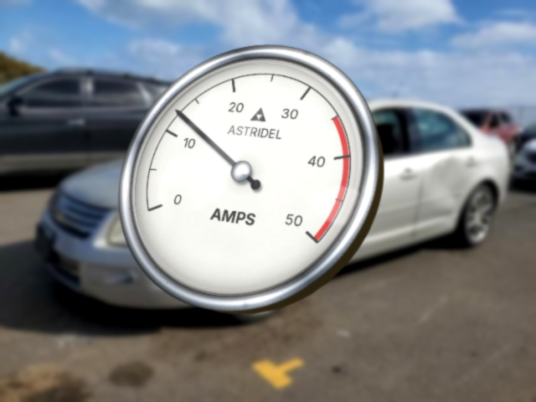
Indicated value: 12.5 A
